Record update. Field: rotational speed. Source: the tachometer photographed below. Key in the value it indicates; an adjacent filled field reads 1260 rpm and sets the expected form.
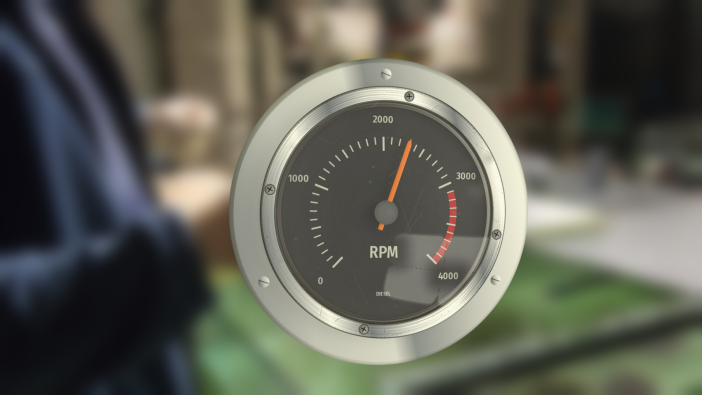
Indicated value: 2300 rpm
